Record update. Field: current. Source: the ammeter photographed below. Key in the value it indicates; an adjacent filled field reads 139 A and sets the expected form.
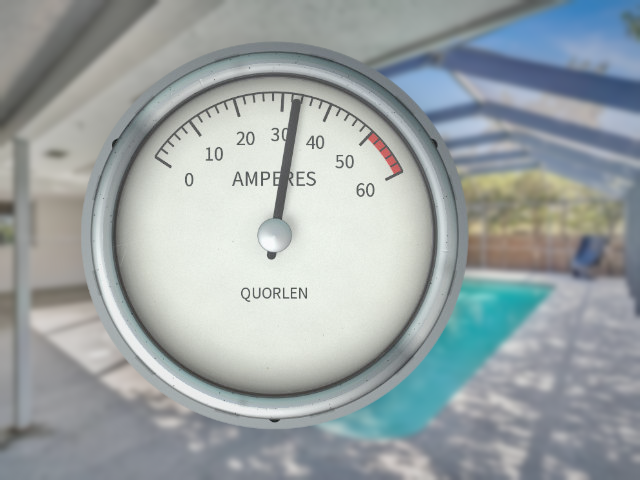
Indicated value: 33 A
